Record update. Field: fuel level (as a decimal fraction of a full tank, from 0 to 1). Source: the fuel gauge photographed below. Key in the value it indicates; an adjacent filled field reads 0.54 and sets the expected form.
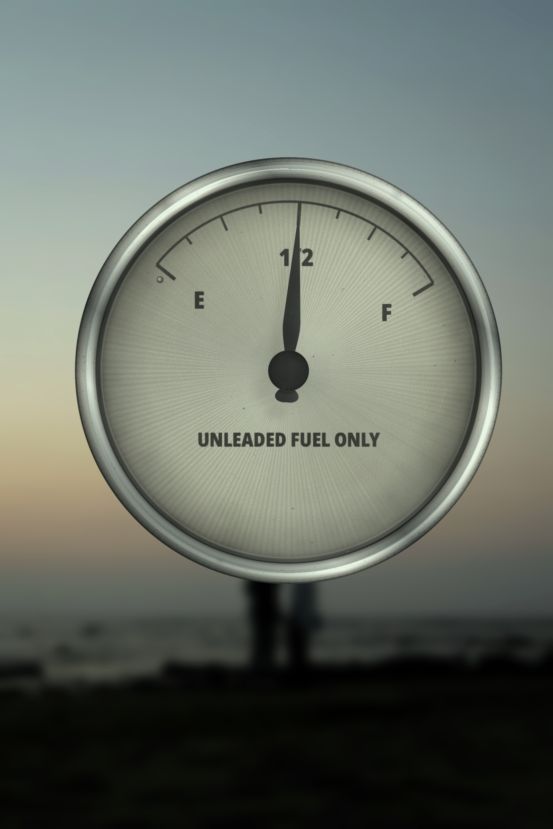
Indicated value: 0.5
